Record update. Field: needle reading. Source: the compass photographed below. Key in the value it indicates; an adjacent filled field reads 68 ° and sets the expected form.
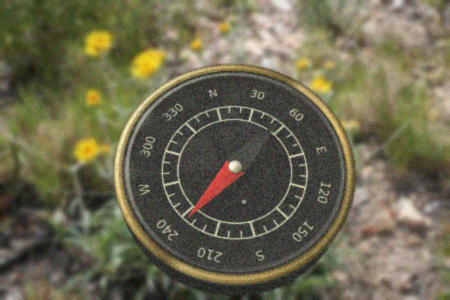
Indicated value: 235 °
